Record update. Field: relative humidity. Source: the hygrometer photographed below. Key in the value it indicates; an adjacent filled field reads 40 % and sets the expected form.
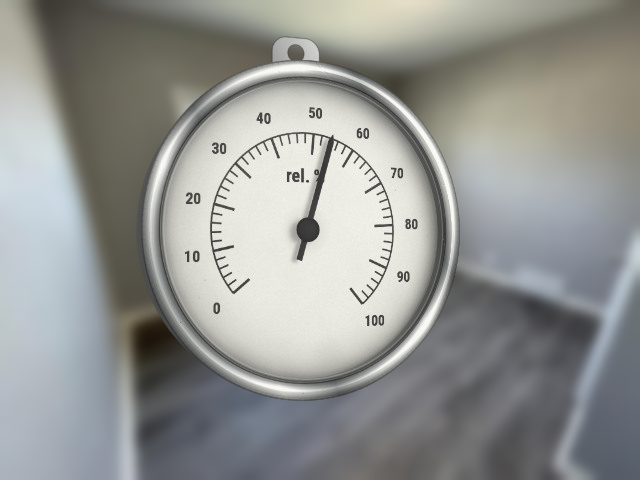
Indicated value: 54 %
